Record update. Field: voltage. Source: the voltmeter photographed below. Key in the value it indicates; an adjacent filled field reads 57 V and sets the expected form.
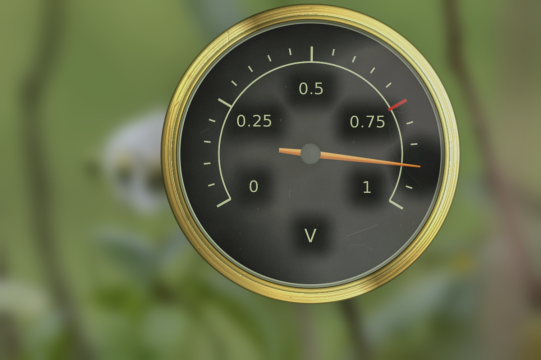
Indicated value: 0.9 V
